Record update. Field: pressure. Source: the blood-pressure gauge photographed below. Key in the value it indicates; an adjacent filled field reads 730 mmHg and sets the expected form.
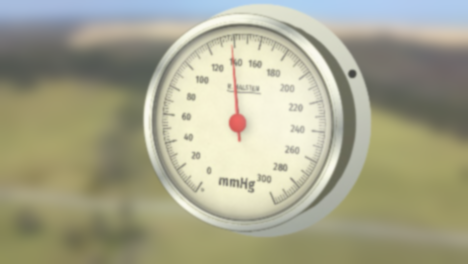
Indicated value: 140 mmHg
